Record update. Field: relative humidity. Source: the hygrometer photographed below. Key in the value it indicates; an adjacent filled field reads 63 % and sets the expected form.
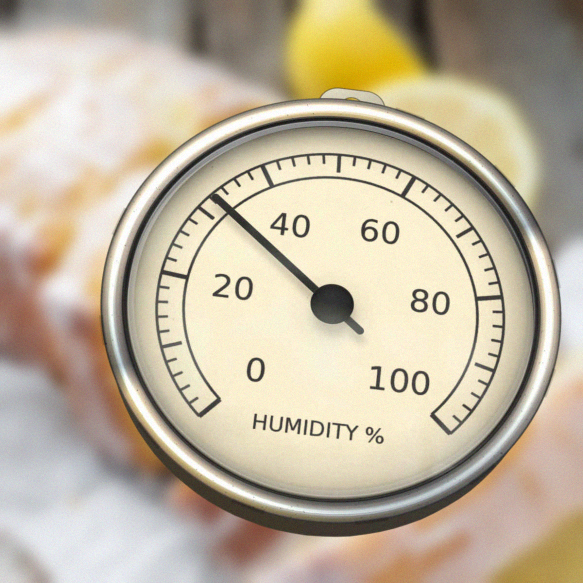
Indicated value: 32 %
